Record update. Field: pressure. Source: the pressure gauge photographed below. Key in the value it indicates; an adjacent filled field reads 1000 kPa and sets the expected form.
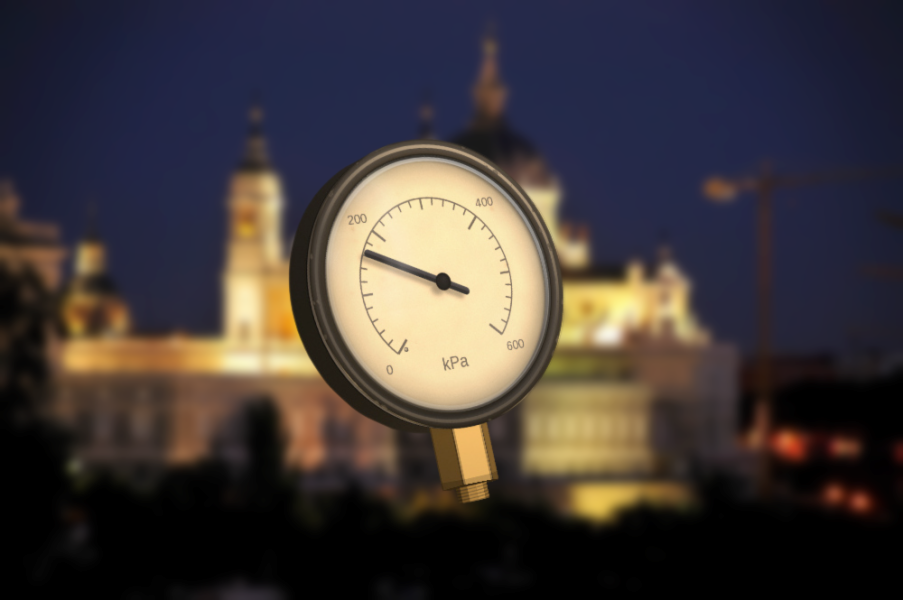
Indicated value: 160 kPa
